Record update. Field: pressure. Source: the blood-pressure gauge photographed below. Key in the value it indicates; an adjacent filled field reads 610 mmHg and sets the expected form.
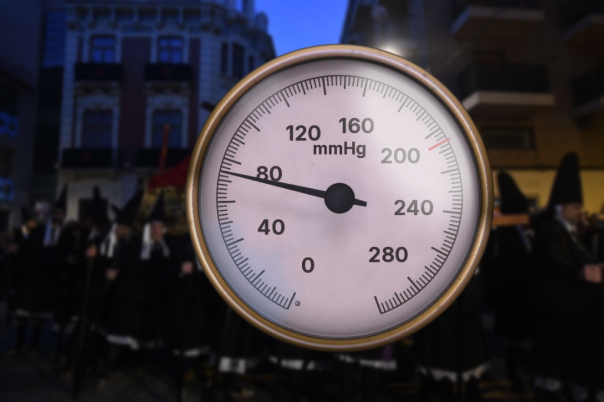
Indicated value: 74 mmHg
